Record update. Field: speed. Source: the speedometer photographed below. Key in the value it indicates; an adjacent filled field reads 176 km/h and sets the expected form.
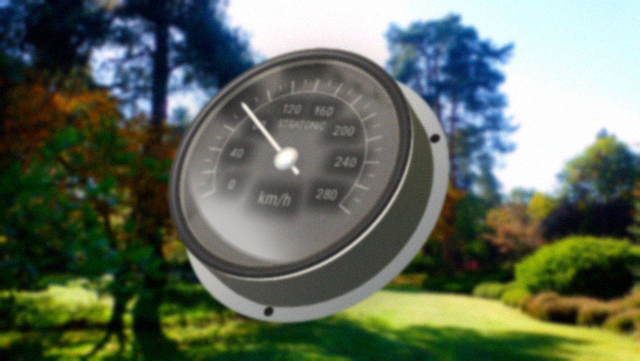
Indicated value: 80 km/h
